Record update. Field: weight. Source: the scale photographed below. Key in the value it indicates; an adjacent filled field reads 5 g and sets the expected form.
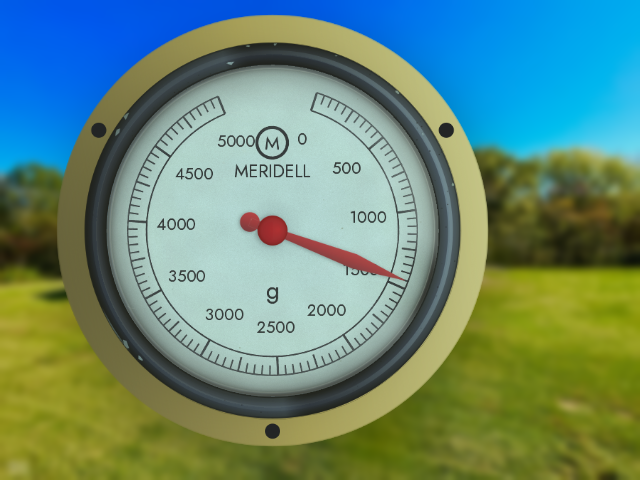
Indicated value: 1450 g
